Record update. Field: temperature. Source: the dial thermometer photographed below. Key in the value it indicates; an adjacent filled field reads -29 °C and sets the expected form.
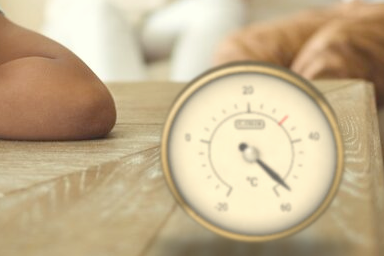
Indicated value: 56 °C
